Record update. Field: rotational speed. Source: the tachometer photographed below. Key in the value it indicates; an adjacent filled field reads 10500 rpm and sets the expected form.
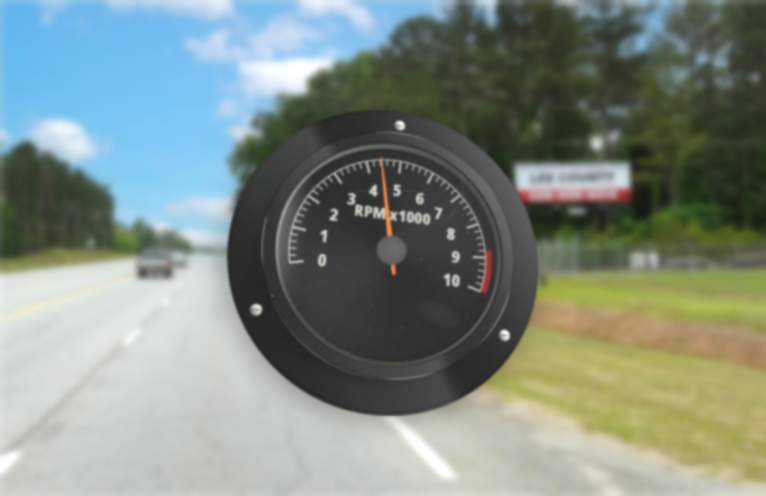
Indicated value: 4400 rpm
